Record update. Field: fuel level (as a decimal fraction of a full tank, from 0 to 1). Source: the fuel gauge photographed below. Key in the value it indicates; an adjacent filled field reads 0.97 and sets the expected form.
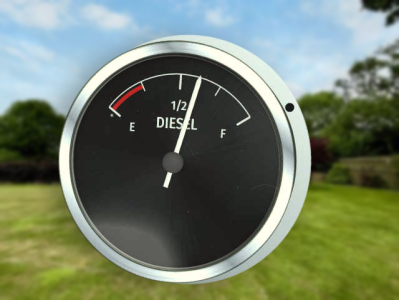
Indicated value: 0.625
